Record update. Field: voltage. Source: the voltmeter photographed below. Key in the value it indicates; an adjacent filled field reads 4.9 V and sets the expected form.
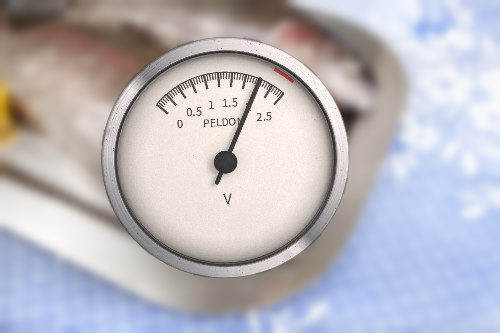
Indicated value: 2 V
